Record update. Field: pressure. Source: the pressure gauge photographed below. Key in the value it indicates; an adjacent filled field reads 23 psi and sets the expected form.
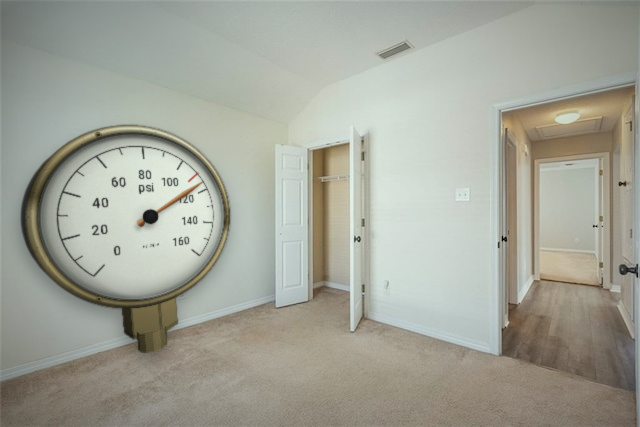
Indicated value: 115 psi
